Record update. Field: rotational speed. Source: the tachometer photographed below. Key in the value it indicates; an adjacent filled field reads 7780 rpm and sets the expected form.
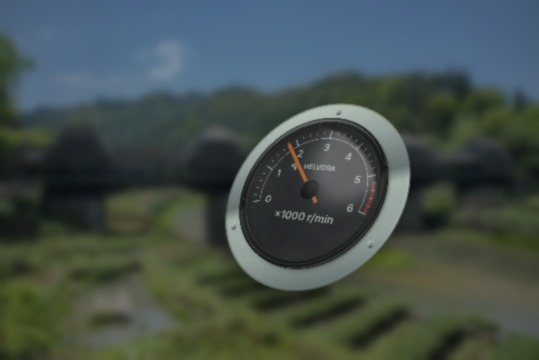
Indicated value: 1800 rpm
